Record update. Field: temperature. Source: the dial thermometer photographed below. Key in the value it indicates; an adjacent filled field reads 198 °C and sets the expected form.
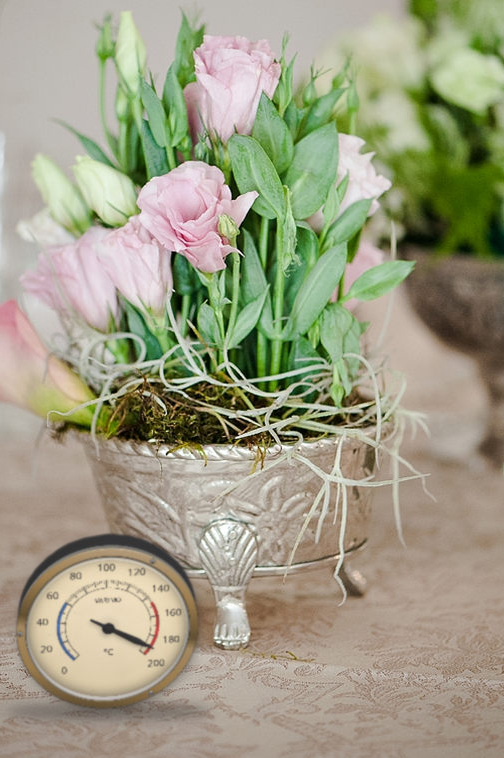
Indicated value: 190 °C
